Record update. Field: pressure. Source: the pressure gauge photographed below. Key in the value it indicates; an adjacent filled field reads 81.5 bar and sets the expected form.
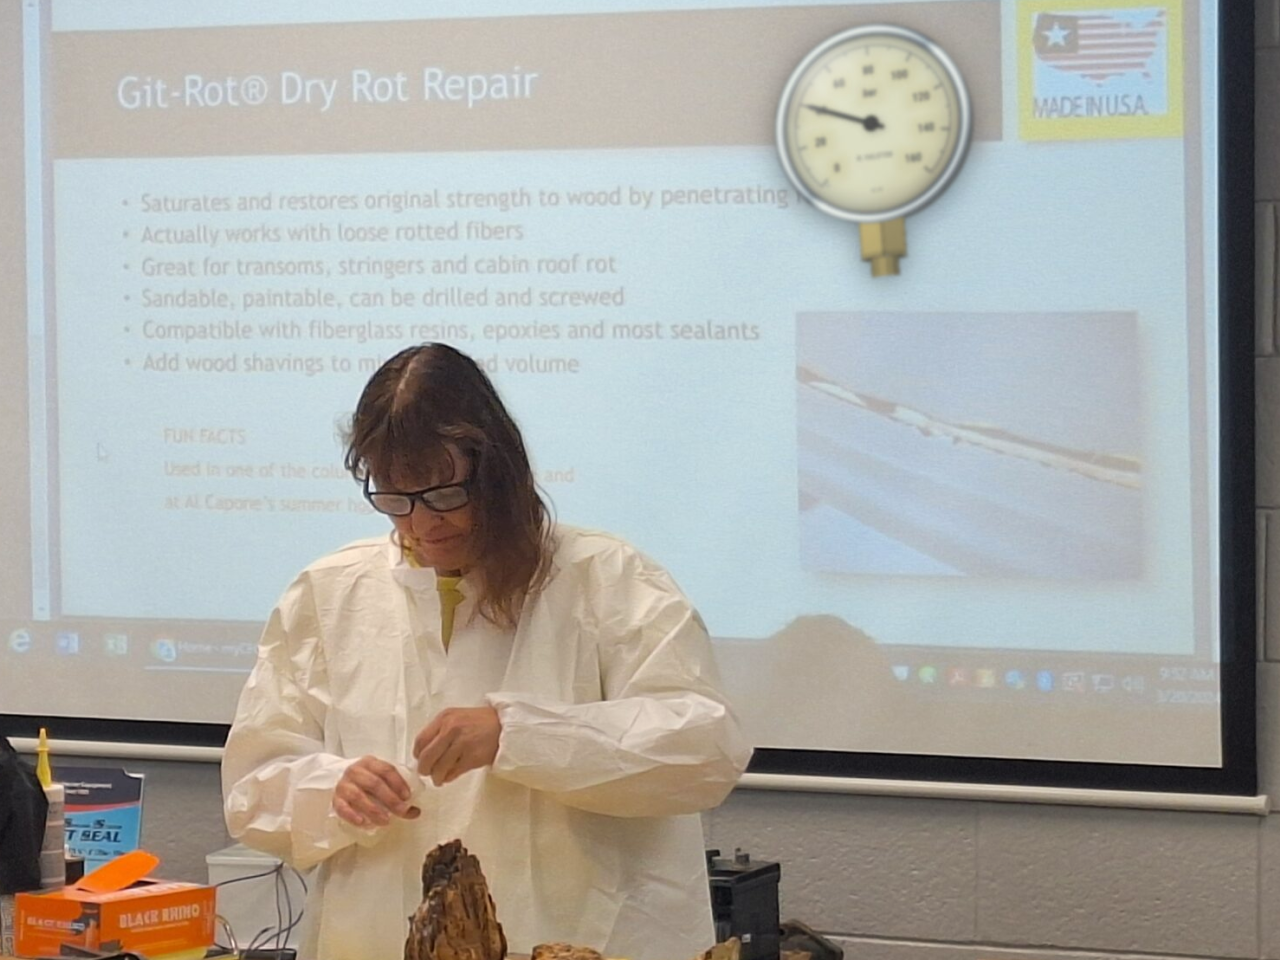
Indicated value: 40 bar
